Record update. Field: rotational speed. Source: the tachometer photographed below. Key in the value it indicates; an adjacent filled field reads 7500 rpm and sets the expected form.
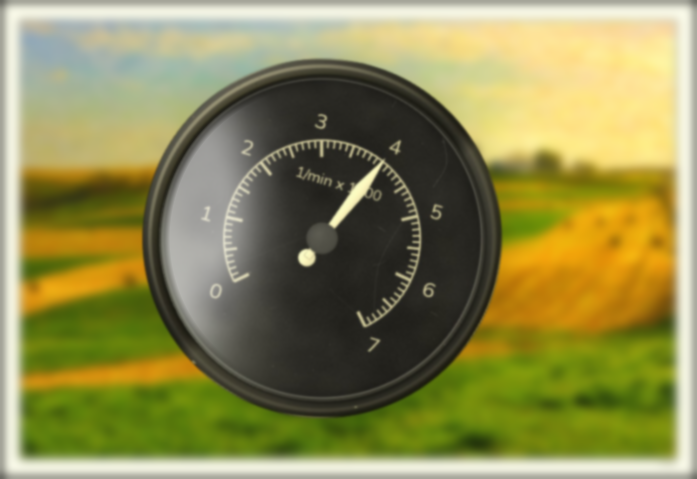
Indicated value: 4000 rpm
